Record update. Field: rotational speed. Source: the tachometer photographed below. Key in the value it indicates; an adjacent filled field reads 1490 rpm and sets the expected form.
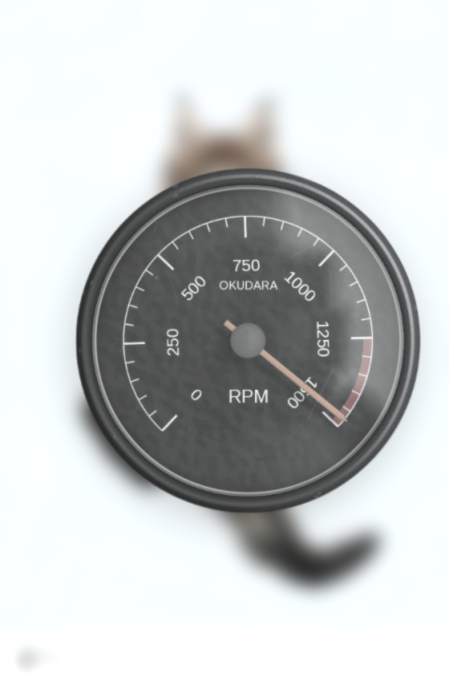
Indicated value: 1475 rpm
